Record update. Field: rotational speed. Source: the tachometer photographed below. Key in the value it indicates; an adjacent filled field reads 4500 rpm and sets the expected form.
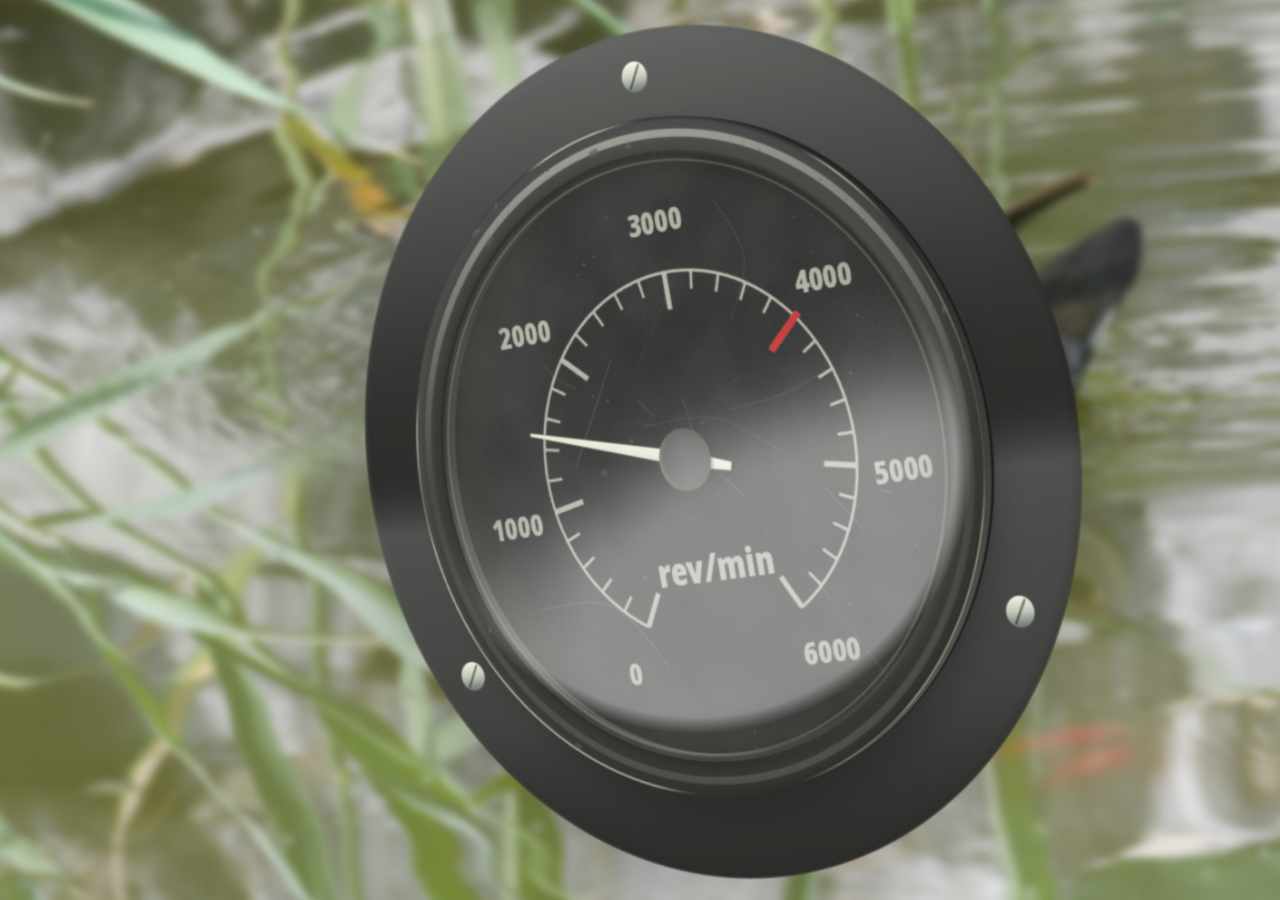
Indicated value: 1500 rpm
